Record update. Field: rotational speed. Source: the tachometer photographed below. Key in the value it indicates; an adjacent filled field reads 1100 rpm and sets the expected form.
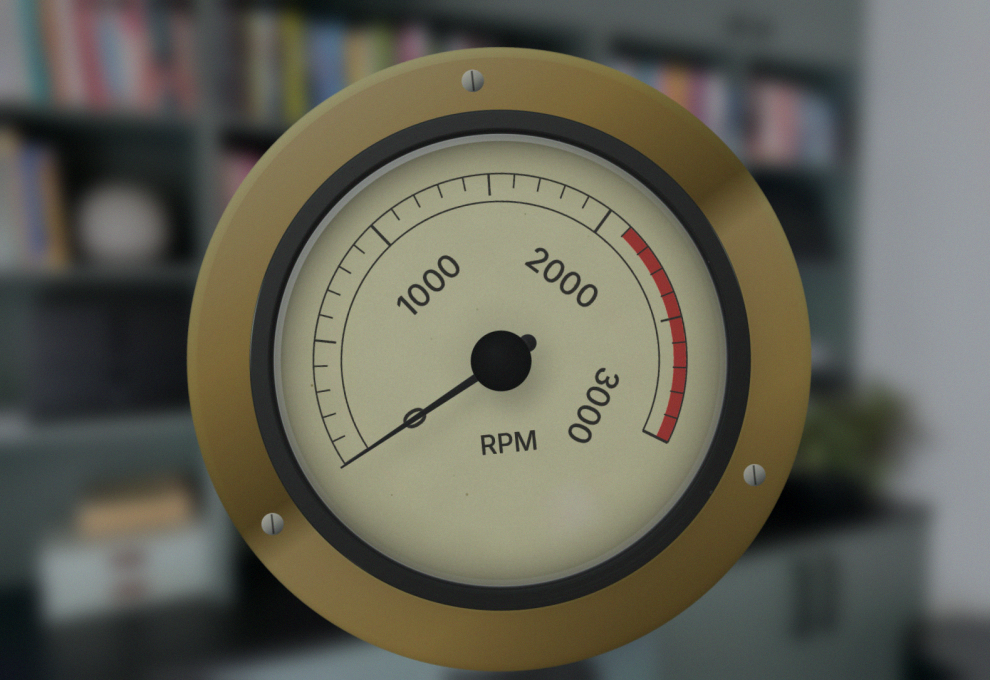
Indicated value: 0 rpm
